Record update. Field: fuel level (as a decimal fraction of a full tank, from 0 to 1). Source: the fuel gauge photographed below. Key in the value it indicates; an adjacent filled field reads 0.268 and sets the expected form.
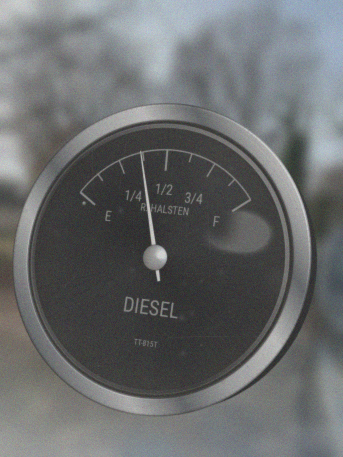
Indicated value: 0.375
